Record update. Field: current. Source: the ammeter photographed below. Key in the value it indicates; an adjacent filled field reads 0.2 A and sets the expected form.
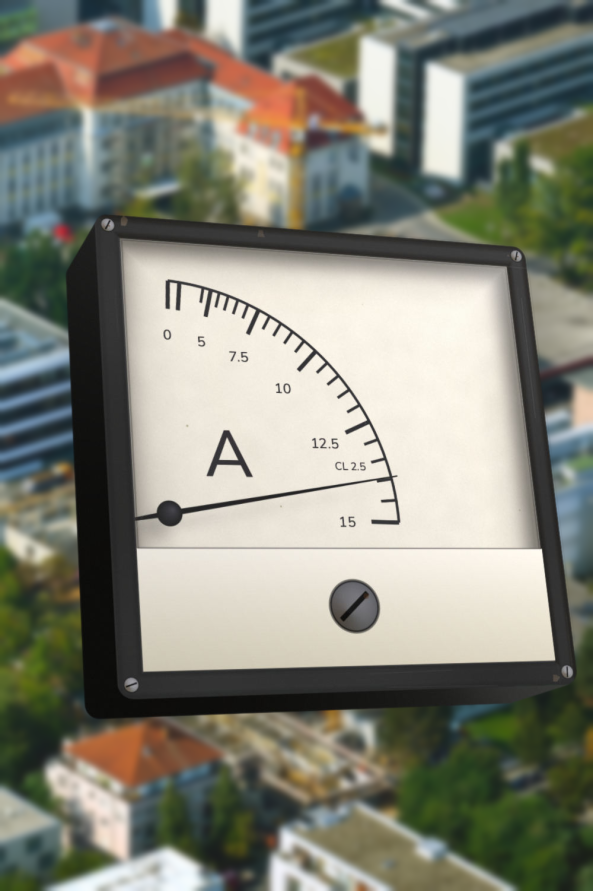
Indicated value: 14 A
